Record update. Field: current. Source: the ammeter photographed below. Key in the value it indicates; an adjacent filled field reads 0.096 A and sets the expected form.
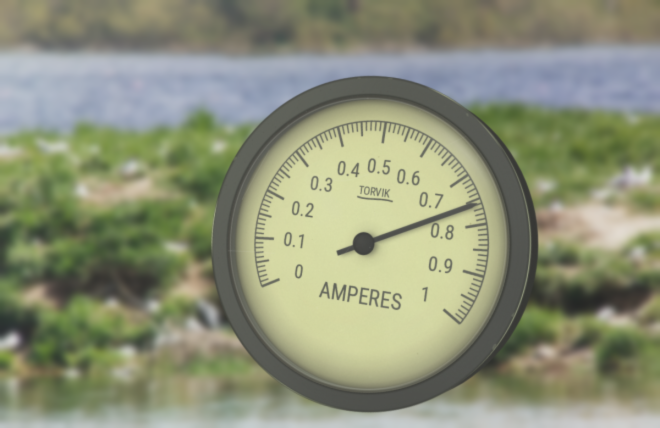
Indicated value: 0.76 A
